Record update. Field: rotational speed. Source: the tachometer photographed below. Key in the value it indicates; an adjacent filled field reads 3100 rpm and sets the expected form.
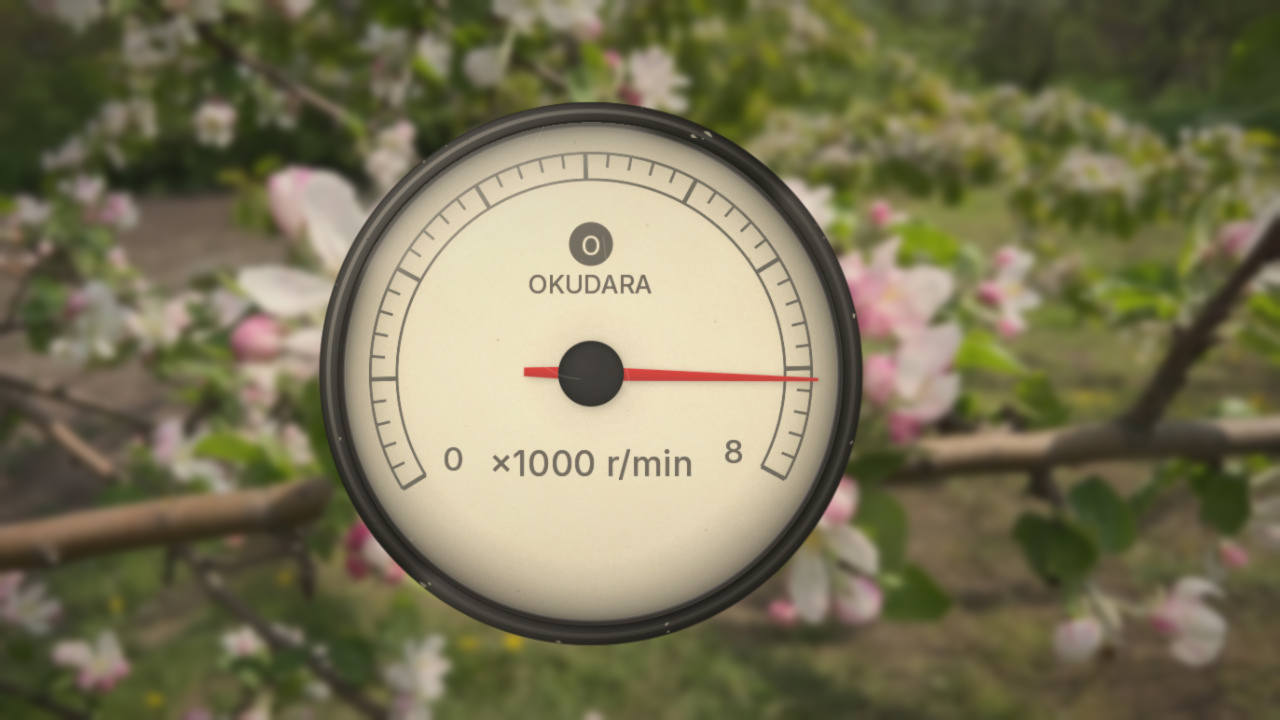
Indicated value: 7100 rpm
